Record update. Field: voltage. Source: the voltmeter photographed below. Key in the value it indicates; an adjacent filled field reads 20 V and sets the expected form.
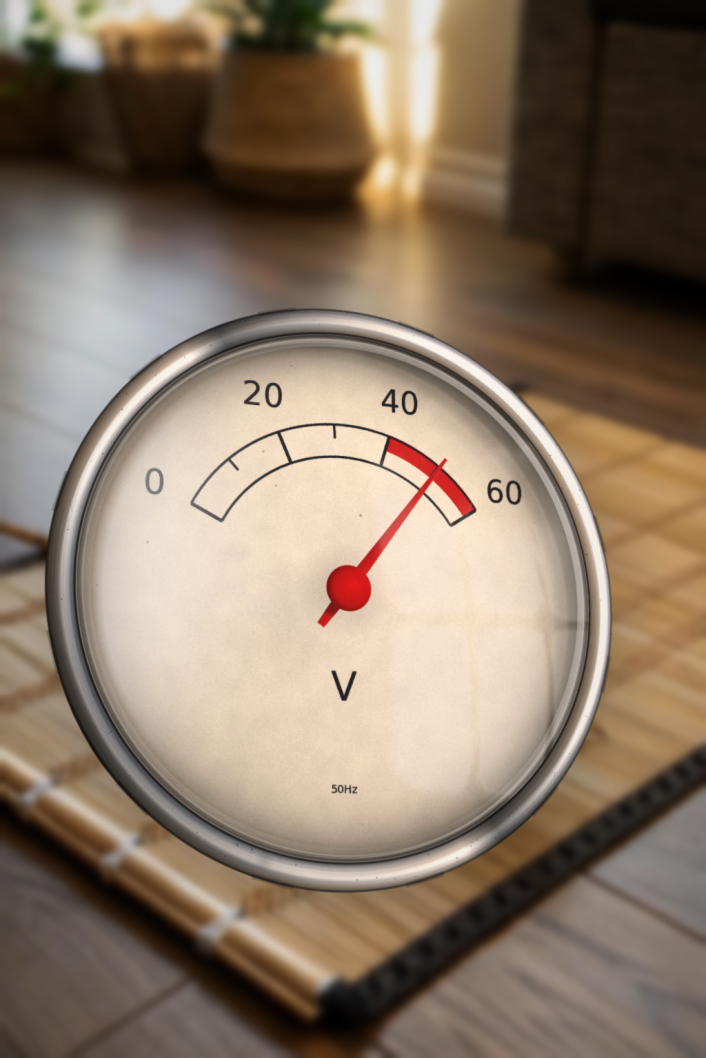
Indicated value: 50 V
